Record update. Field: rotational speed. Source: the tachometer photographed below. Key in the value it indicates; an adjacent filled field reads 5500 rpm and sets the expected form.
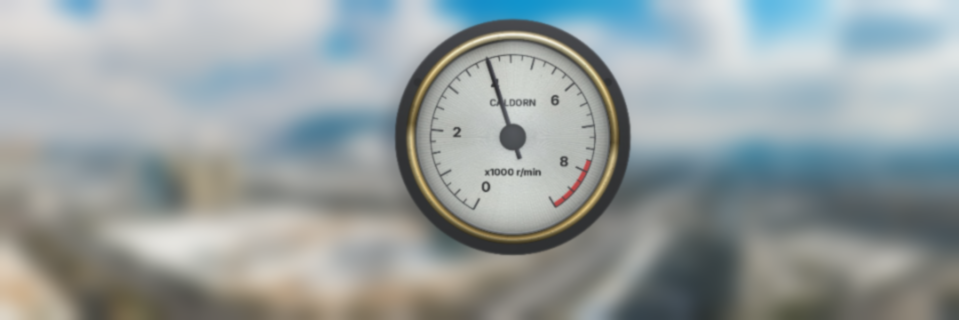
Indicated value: 4000 rpm
